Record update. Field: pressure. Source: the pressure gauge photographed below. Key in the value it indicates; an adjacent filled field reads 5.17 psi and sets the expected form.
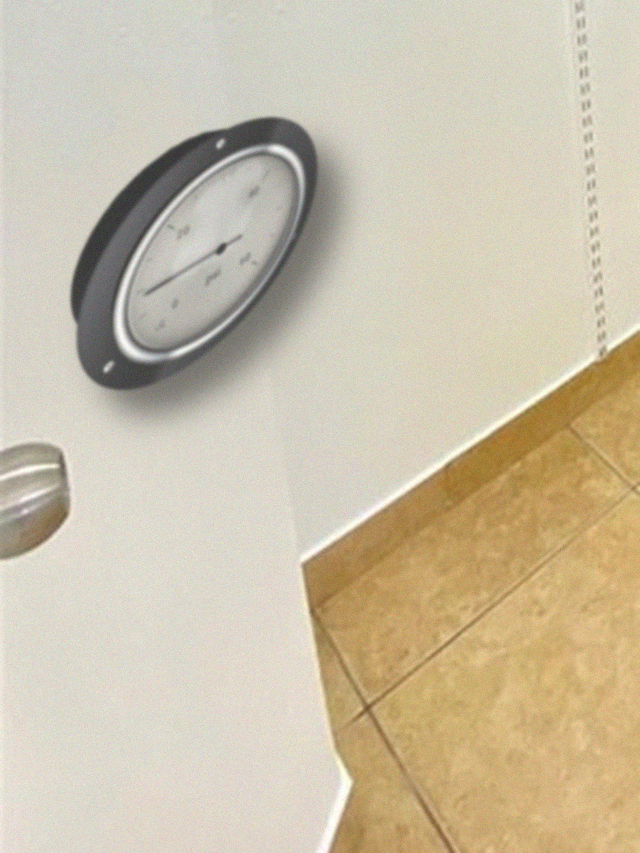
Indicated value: 10 psi
